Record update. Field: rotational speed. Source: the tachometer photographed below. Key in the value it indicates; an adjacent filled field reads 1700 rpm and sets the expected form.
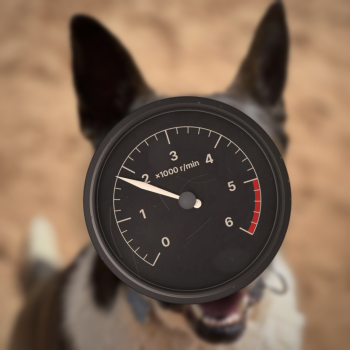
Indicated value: 1800 rpm
